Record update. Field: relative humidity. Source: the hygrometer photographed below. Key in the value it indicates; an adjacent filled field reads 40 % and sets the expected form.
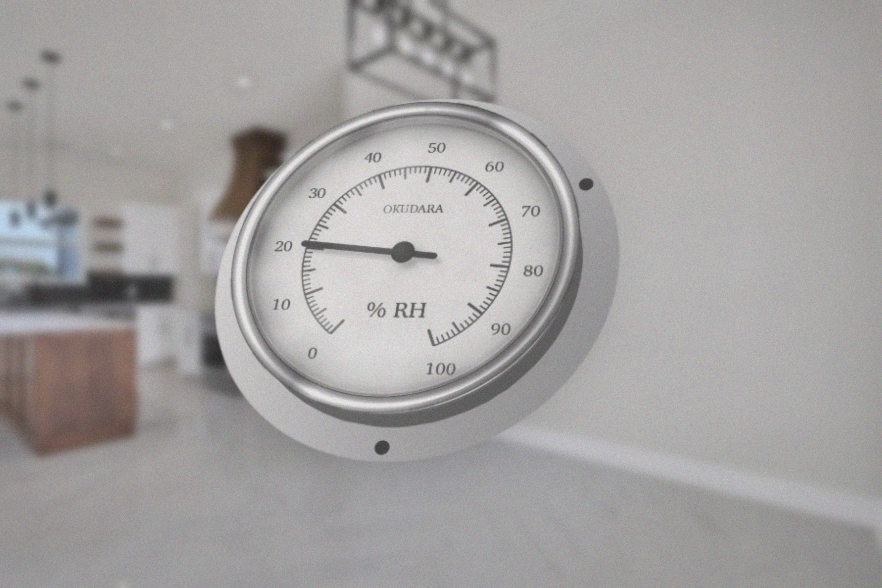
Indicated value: 20 %
